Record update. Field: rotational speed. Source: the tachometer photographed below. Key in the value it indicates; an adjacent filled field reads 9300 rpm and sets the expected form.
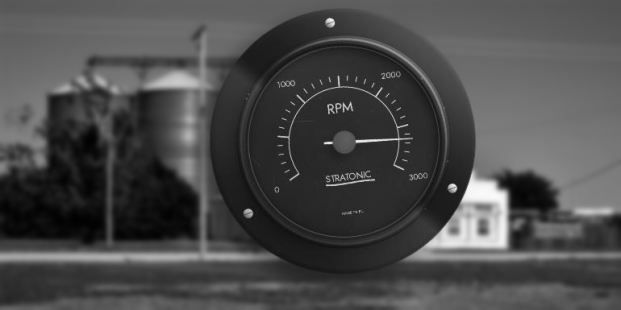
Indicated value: 2650 rpm
